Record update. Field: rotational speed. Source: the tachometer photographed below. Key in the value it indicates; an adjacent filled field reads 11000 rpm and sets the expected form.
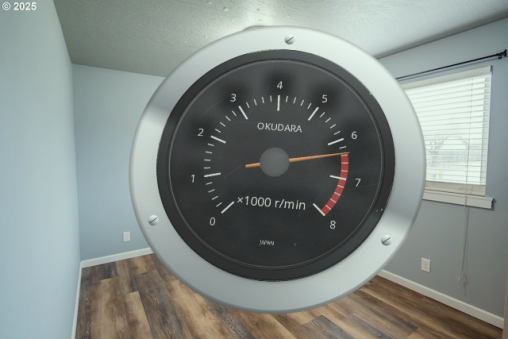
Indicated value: 6400 rpm
